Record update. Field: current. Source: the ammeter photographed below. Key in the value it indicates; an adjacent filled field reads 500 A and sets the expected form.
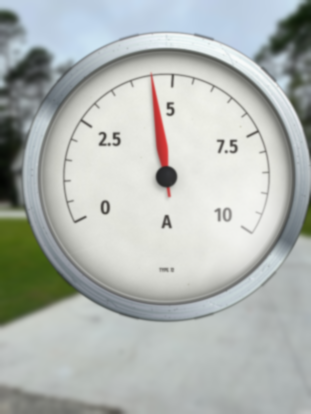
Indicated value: 4.5 A
